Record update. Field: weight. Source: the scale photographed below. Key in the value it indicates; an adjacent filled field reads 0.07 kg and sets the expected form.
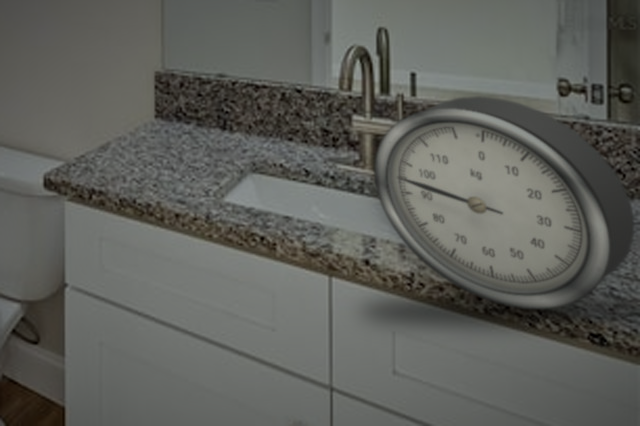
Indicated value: 95 kg
